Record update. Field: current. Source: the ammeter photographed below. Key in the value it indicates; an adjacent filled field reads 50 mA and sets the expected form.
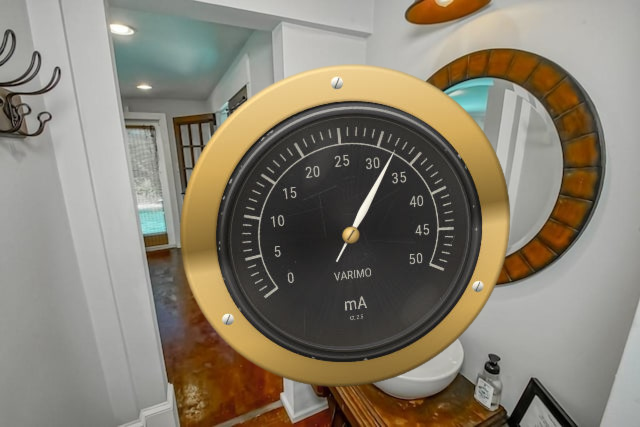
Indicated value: 32 mA
